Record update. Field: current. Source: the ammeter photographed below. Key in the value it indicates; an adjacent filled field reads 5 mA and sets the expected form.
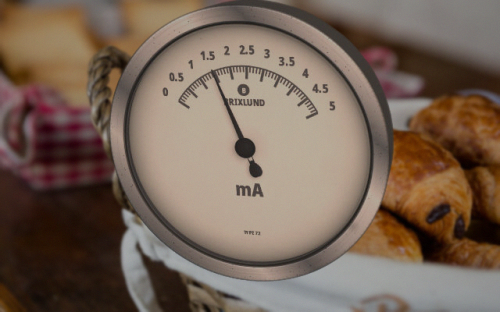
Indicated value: 1.5 mA
